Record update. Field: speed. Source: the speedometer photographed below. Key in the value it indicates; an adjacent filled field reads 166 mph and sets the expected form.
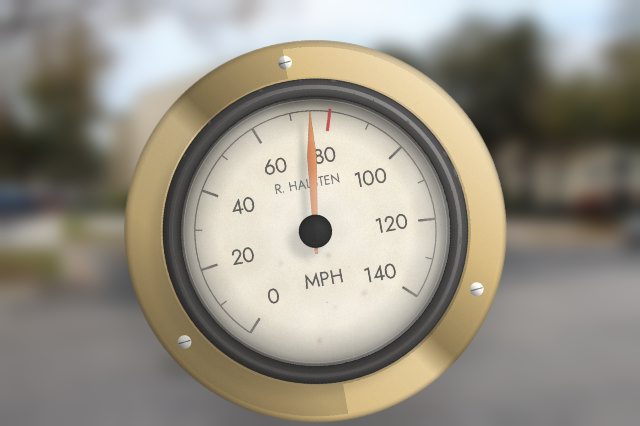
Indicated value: 75 mph
